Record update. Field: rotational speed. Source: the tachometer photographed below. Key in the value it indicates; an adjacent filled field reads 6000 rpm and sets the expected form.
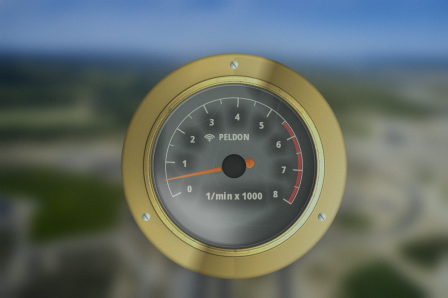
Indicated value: 500 rpm
